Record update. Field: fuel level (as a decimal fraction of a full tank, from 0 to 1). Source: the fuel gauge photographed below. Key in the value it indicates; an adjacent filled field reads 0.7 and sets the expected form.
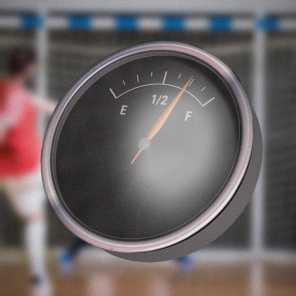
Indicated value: 0.75
